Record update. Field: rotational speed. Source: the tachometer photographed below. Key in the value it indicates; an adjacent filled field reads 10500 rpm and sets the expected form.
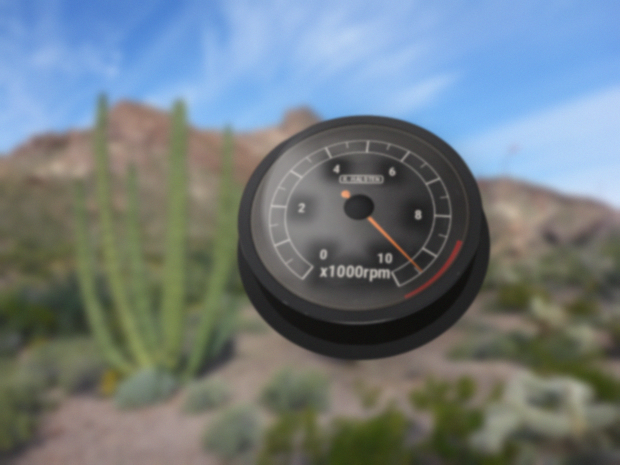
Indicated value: 9500 rpm
